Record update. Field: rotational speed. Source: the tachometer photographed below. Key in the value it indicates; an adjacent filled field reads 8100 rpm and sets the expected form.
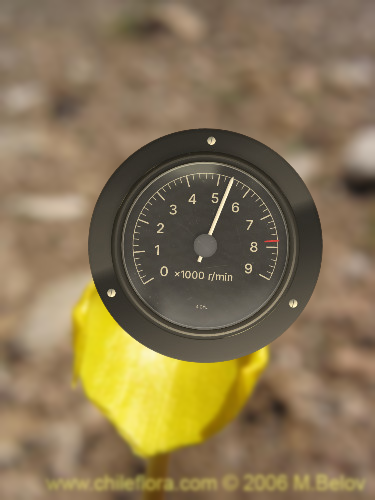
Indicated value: 5400 rpm
